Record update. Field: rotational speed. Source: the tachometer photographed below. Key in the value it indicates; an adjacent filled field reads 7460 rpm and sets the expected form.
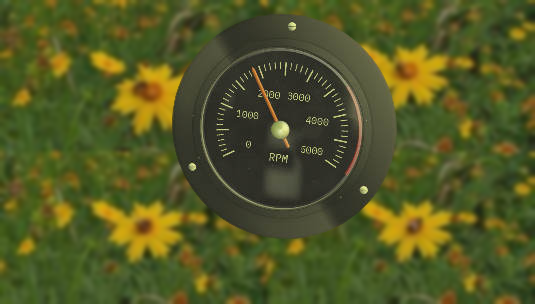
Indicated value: 1900 rpm
